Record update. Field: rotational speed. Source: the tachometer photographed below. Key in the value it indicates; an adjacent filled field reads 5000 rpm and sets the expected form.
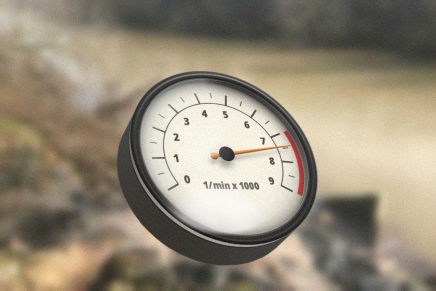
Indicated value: 7500 rpm
